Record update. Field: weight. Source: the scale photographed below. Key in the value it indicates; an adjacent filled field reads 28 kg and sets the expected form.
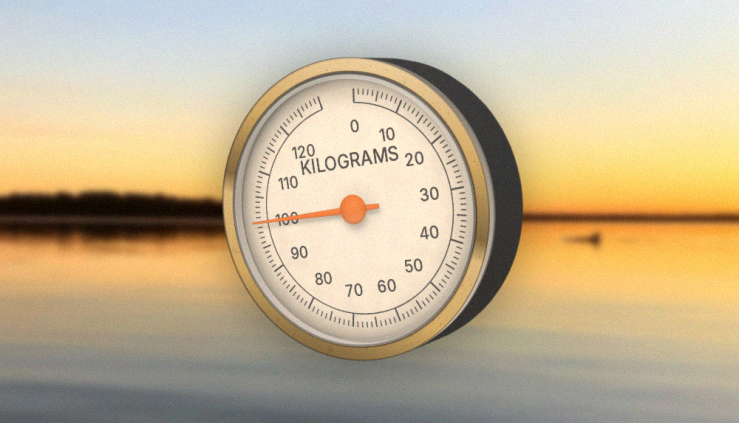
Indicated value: 100 kg
